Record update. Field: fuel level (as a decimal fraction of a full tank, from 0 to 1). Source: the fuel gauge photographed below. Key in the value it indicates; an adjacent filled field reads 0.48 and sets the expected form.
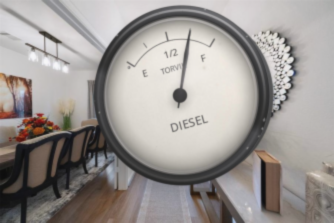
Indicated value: 0.75
